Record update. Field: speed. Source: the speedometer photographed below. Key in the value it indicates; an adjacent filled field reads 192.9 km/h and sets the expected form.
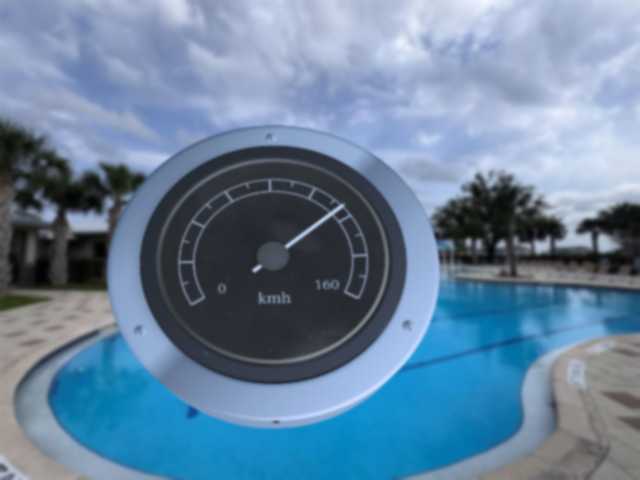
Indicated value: 115 km/h
